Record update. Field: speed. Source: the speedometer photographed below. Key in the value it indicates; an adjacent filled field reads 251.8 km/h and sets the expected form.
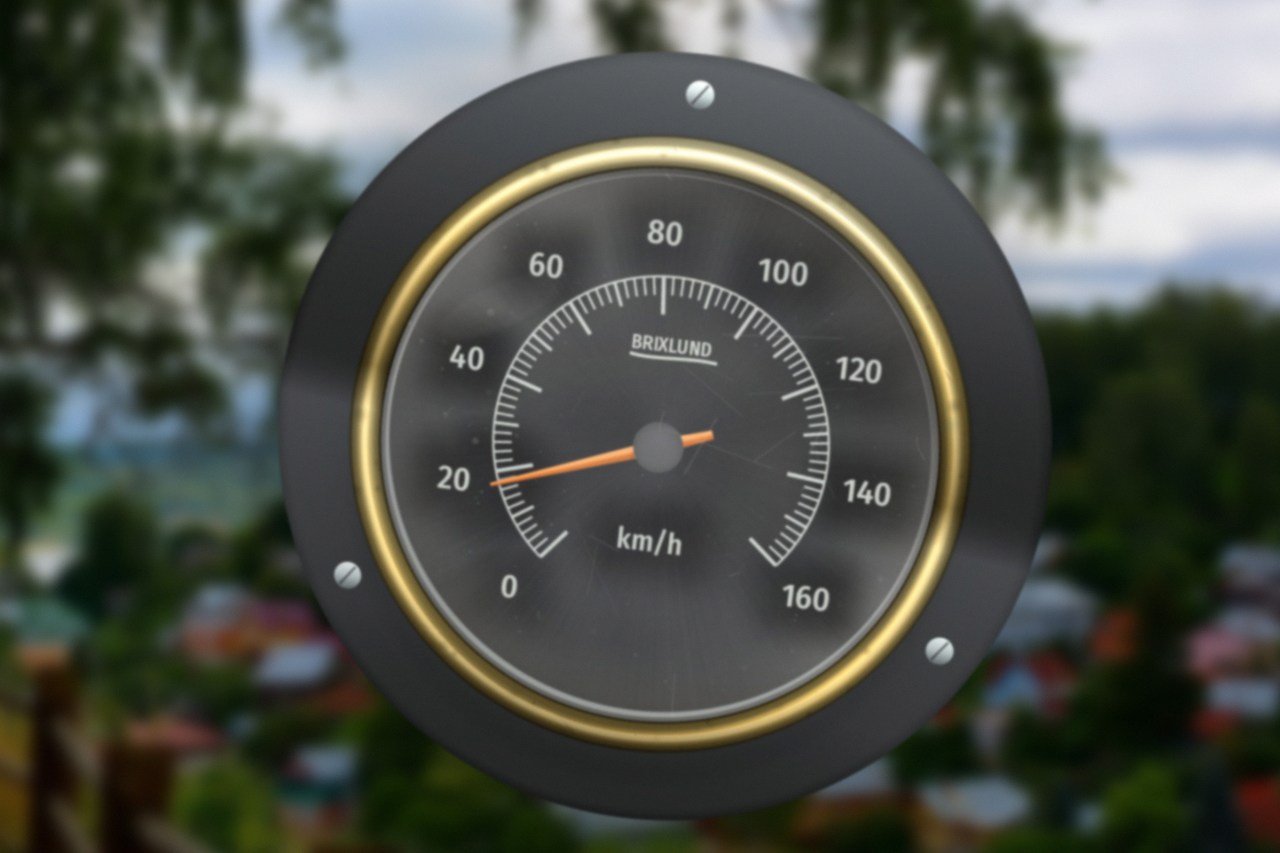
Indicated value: 18 km/h
